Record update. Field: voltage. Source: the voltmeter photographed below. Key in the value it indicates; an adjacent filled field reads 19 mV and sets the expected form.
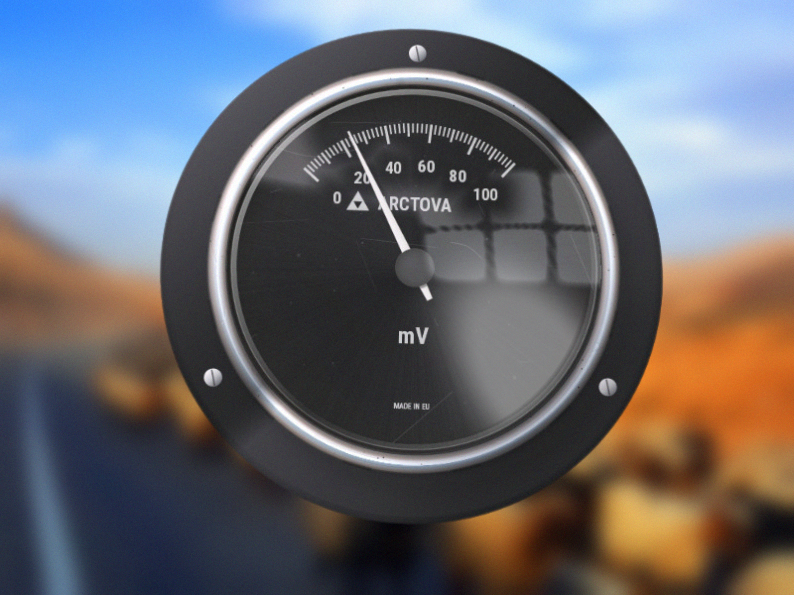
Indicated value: 24 mV
